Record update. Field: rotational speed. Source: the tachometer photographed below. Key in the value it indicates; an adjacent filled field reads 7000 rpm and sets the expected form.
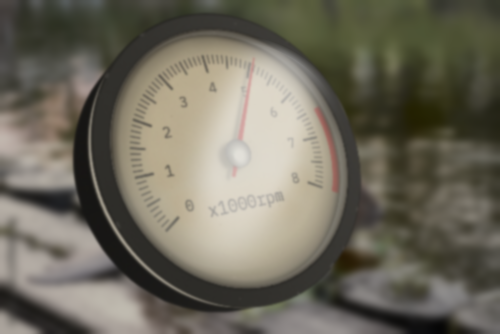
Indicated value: 5000 rpm
